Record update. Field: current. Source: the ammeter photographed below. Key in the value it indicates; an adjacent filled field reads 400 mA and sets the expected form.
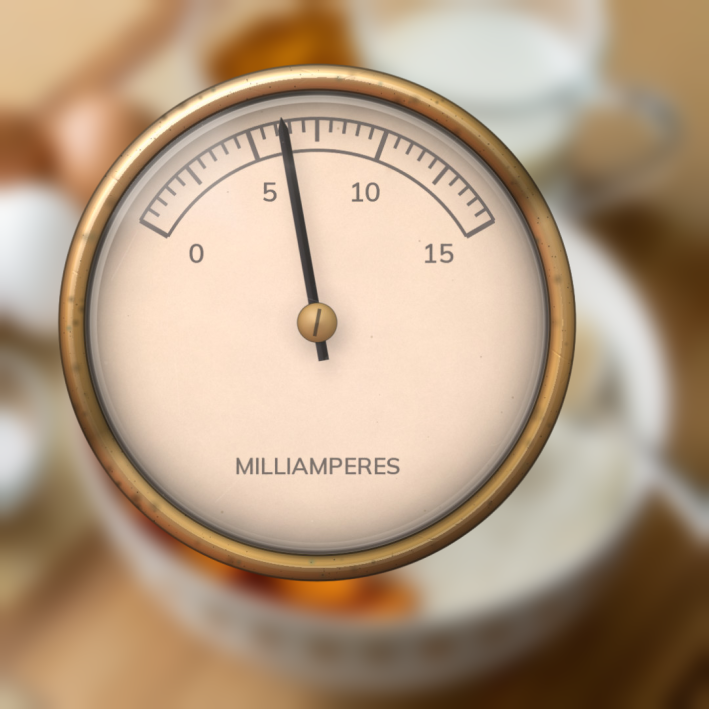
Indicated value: 6.25 mA
